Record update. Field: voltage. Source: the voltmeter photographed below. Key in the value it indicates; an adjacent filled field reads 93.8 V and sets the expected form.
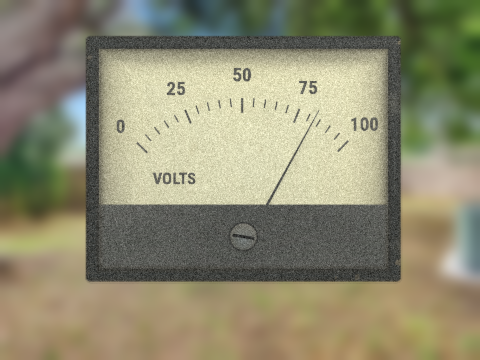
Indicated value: 82.5 V
